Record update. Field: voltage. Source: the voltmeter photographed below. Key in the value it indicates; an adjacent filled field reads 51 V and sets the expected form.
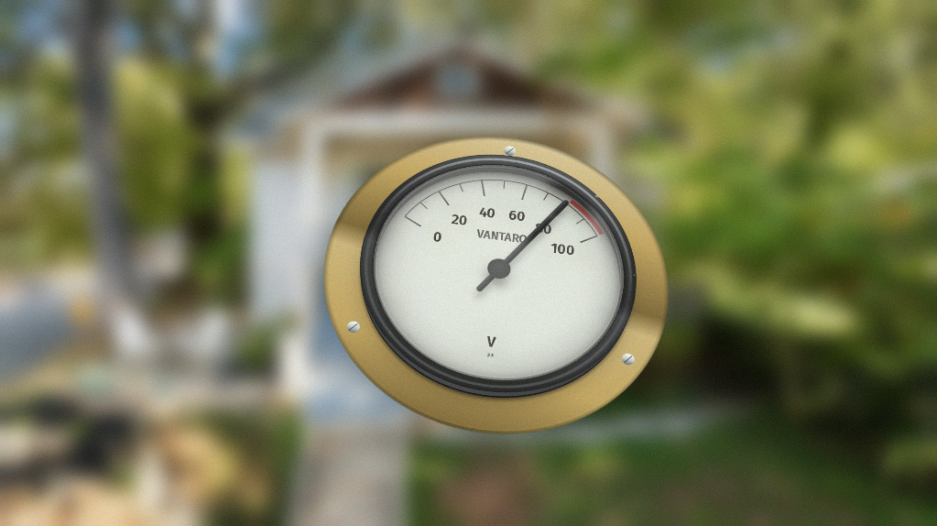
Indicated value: 80 V
